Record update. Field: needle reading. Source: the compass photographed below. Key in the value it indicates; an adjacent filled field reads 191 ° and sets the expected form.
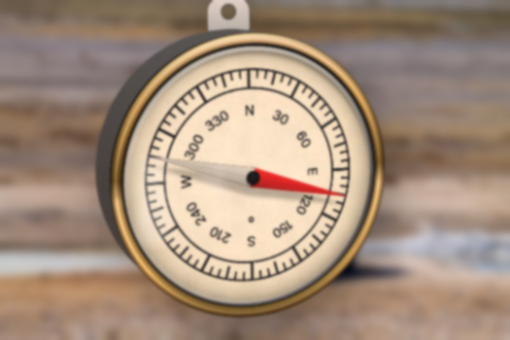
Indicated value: 105 °
